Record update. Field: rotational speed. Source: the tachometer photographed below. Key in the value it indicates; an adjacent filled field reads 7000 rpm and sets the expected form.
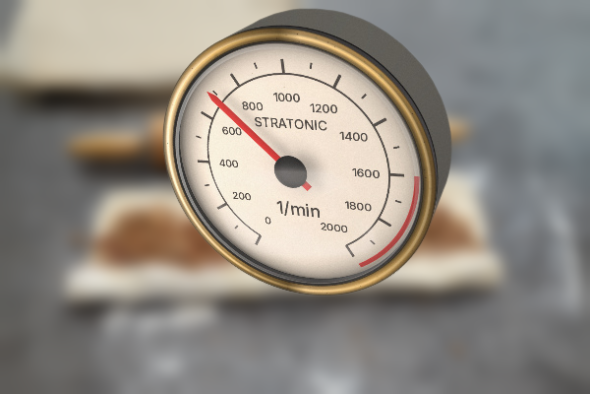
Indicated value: 700 rpm
